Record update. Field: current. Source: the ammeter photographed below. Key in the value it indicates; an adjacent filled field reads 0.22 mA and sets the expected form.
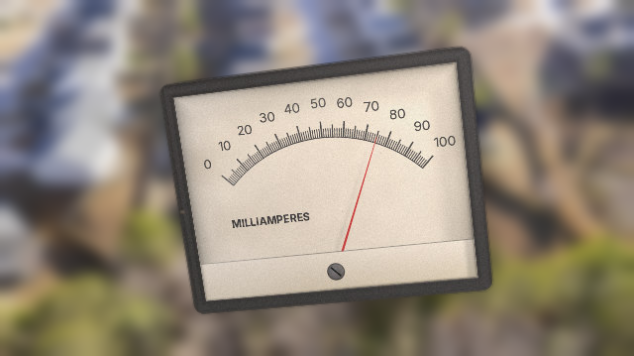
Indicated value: 75 mA
